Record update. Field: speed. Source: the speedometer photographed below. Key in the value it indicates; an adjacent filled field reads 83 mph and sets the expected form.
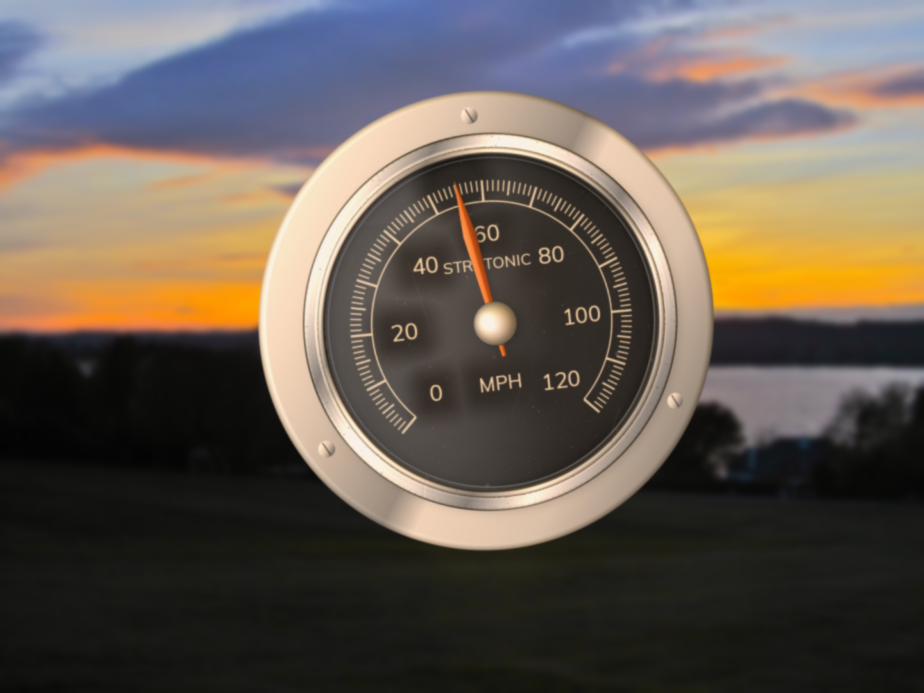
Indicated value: 55 mph
